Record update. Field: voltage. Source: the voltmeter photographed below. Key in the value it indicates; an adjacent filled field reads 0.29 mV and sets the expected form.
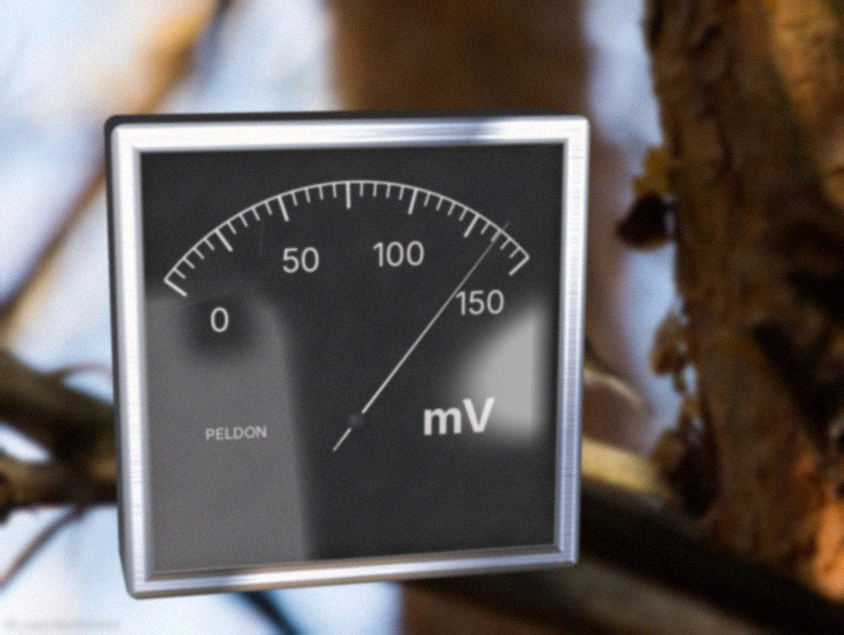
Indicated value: 135 mV
